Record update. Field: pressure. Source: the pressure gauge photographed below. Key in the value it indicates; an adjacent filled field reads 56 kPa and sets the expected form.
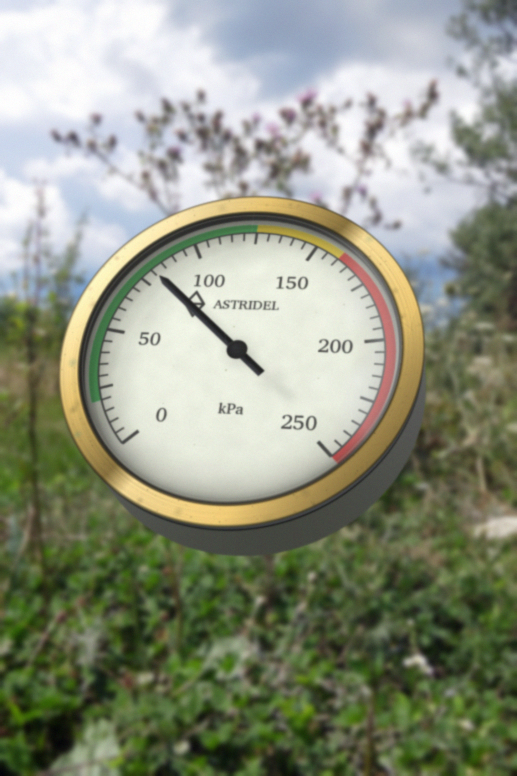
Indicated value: 80 kPa
